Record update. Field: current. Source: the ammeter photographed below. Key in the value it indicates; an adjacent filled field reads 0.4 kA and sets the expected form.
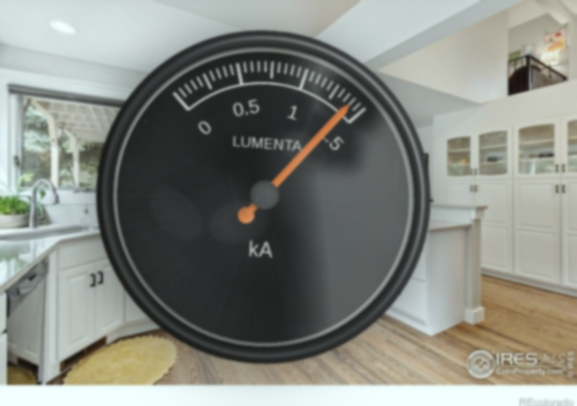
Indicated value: 1.4 kA
